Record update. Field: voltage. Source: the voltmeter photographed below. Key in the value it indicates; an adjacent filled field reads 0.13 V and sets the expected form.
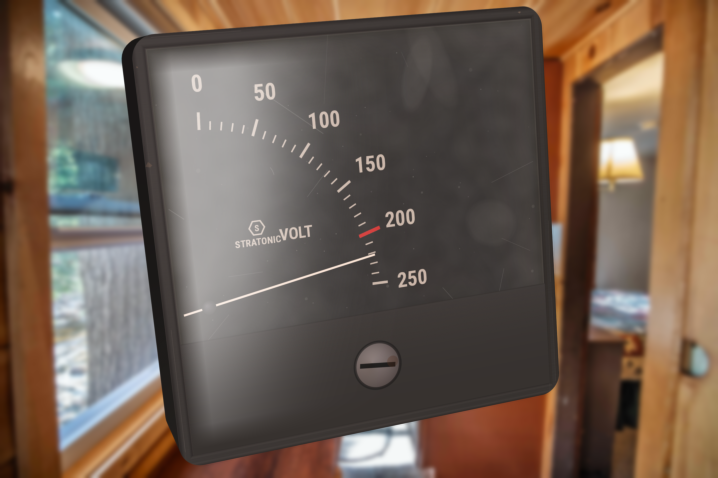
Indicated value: 220 V
